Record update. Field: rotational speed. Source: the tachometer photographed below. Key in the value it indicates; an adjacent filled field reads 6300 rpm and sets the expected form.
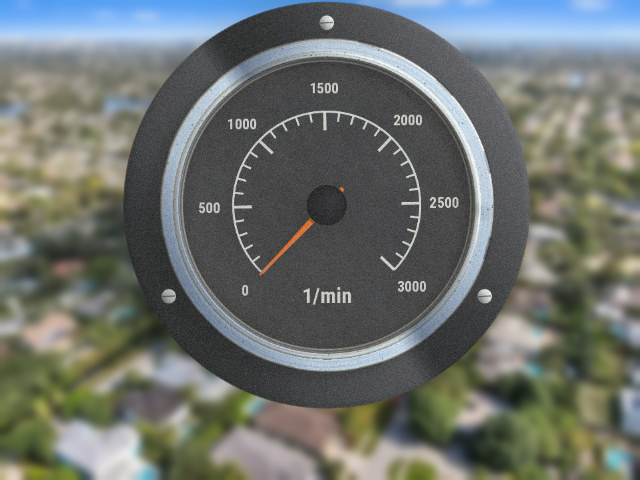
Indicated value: 0 rpm
